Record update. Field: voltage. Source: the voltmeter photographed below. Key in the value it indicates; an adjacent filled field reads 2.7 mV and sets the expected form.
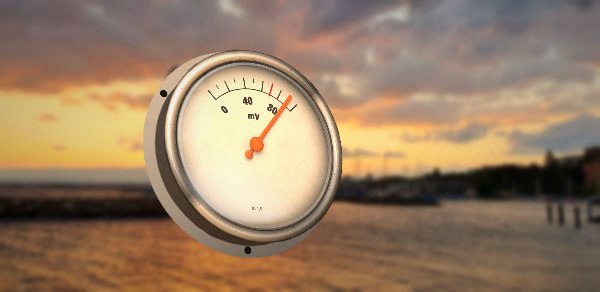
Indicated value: 90 mV
